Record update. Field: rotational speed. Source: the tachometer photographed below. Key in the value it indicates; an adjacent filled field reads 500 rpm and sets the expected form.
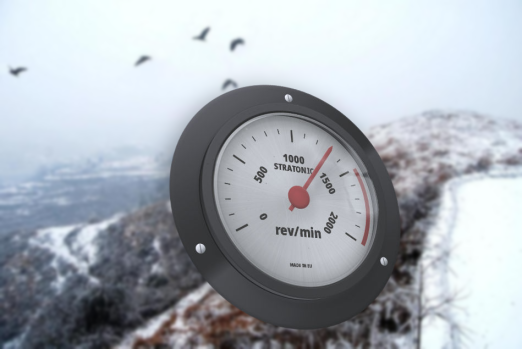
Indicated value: 1300 rpm
